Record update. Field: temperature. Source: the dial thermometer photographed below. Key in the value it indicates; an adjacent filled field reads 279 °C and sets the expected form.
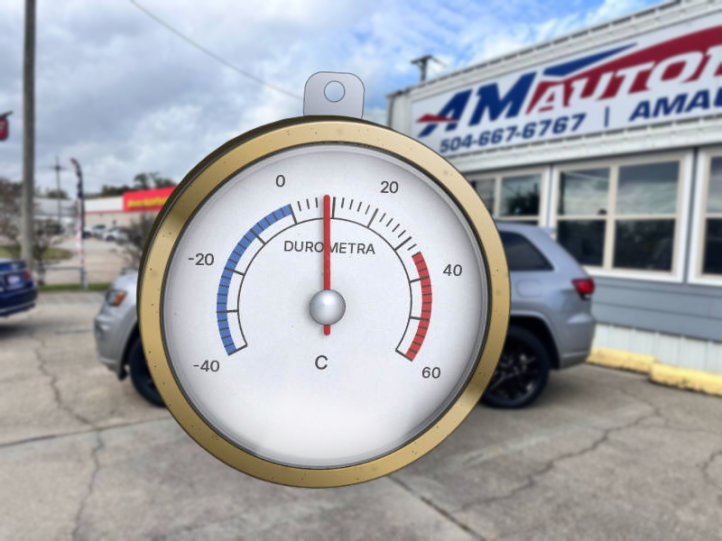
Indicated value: 8 °C
